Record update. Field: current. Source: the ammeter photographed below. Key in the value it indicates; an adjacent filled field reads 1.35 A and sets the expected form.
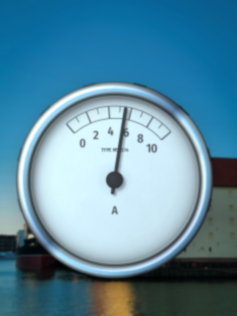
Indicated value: 5.5 A
